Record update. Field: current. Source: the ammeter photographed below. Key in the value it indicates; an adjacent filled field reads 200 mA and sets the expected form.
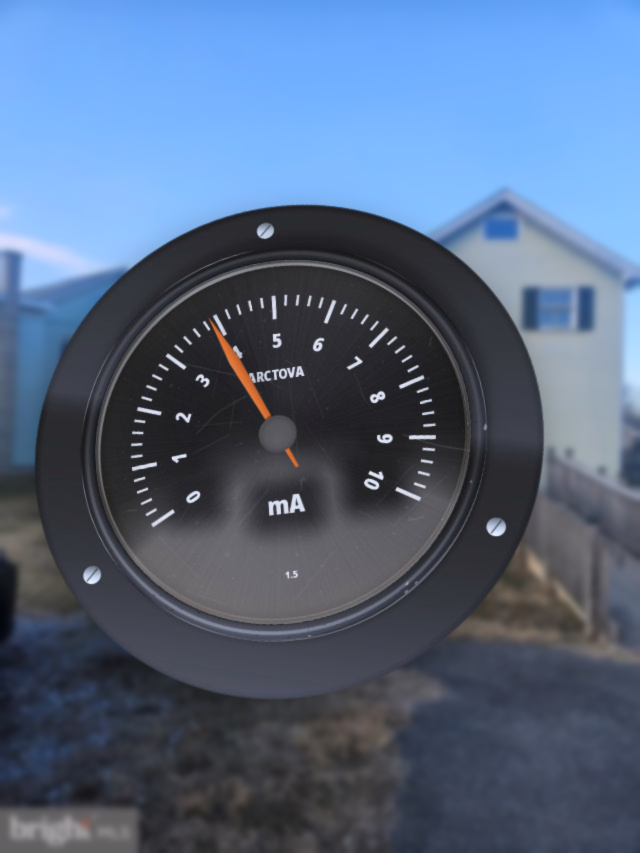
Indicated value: 3.9 mA
